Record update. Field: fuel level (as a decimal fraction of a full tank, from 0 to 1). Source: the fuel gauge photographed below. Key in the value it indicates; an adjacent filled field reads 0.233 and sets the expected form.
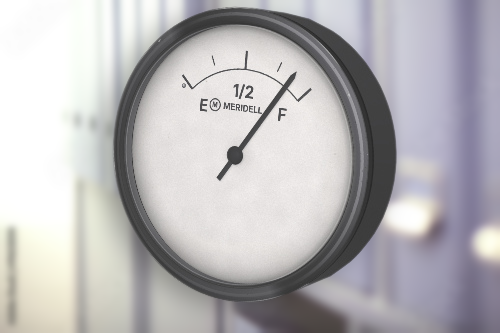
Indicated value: 0.875
